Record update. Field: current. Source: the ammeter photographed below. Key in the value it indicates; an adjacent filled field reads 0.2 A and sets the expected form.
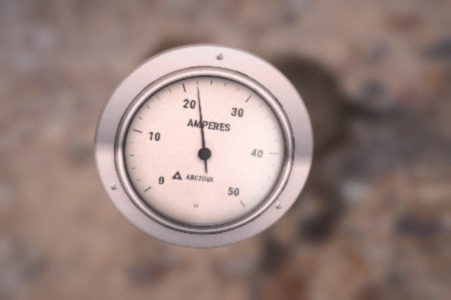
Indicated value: 22 A
